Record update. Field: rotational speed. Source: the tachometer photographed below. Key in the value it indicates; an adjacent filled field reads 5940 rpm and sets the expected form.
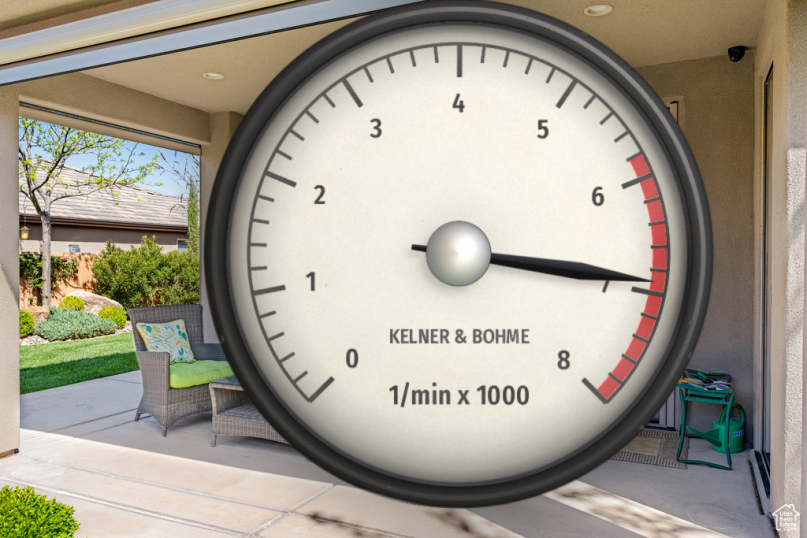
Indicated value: 6900 rpm
